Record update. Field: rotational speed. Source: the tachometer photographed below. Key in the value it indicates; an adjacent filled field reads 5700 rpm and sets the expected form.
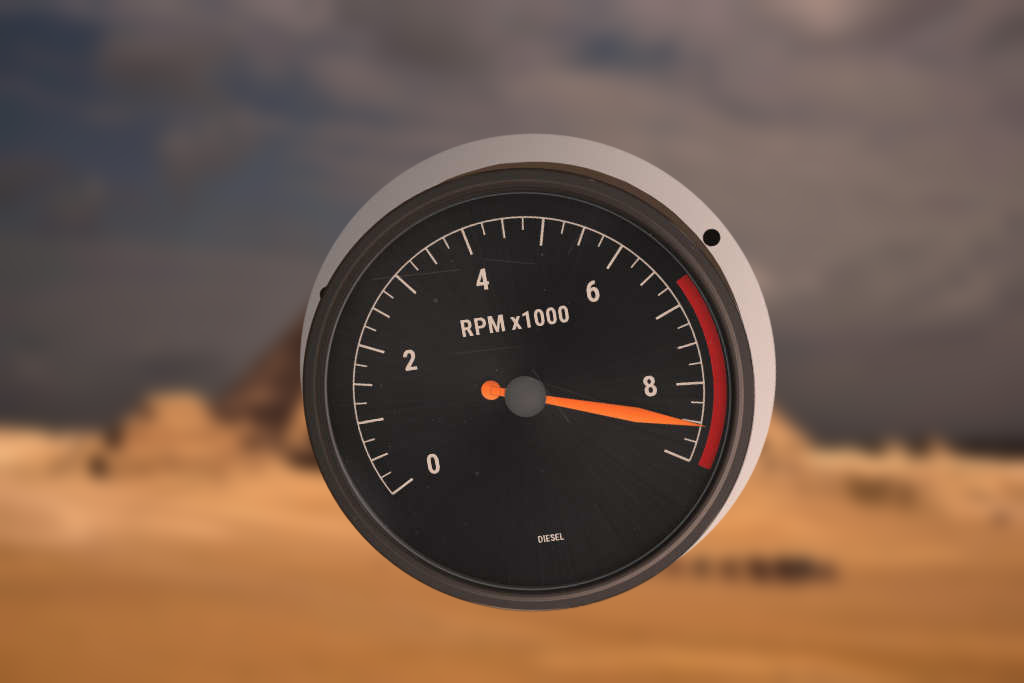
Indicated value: 8500 rpm
